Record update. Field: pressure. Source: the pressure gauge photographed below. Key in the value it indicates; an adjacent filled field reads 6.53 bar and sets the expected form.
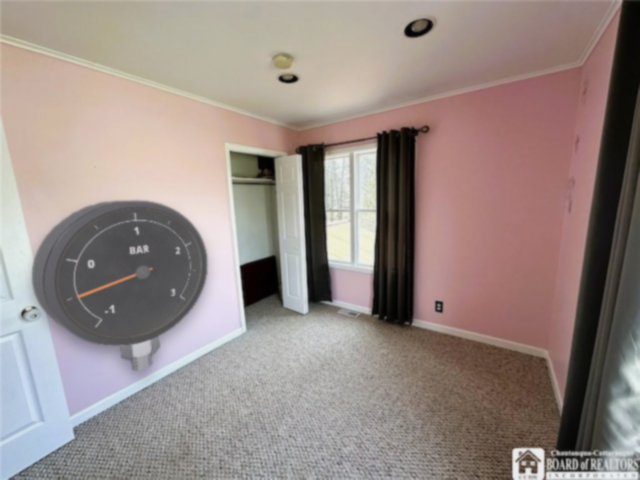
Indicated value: -0.5 bar
